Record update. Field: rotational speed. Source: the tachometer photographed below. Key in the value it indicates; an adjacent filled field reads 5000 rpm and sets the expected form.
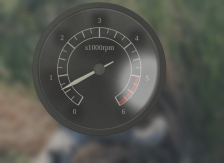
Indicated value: 625 rpm
